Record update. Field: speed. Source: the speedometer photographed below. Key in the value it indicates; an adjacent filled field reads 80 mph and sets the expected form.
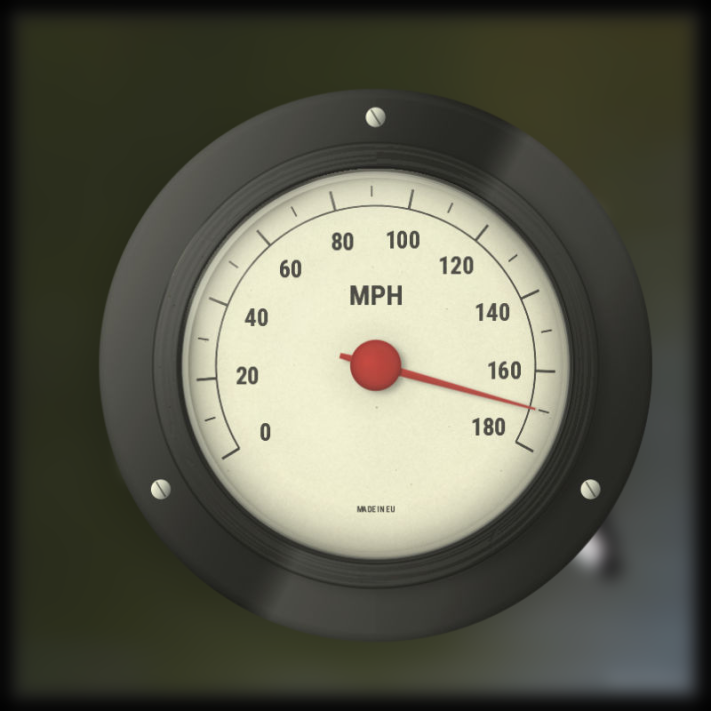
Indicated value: 170 mph
